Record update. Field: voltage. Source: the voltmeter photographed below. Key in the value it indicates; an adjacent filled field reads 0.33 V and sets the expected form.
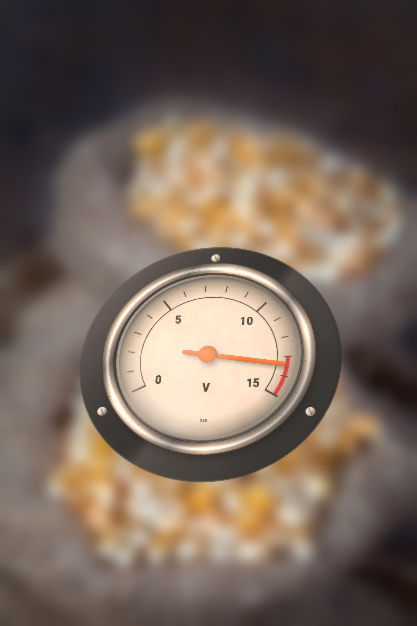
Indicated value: 13.5 V
